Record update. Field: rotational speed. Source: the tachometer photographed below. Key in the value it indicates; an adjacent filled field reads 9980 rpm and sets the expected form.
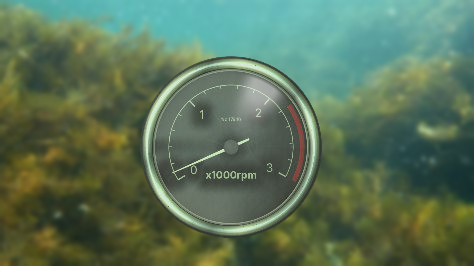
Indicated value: 100 rpm
